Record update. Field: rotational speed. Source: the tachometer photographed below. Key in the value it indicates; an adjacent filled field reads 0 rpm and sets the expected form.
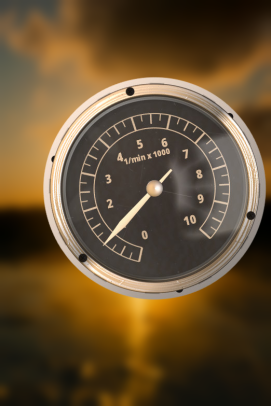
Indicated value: 1000 rpm
